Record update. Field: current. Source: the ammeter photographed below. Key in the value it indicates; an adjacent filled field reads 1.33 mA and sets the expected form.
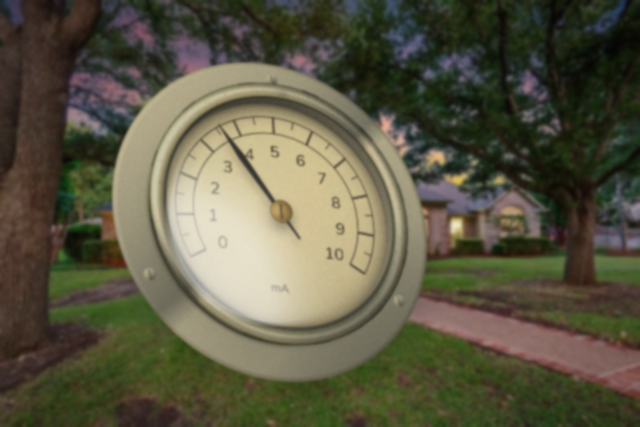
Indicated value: 3.5 mA
